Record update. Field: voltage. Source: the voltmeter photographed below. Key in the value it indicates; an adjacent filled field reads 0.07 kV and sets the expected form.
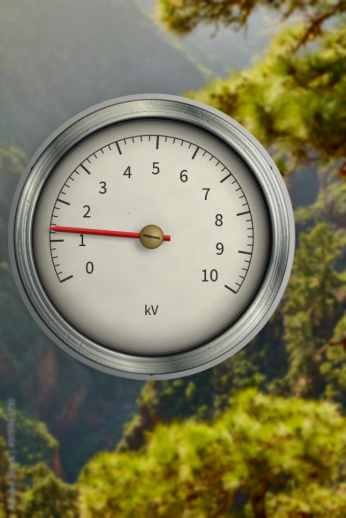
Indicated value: 1.3 kV
